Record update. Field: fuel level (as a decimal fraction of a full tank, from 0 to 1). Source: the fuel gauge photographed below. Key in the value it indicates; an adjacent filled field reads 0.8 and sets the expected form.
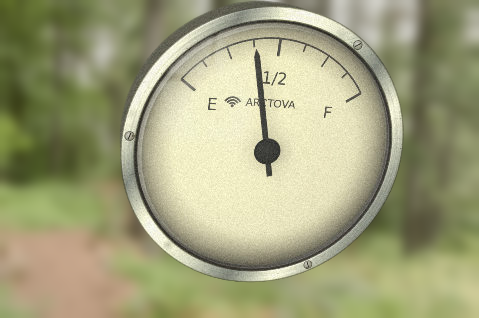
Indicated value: 0.375
